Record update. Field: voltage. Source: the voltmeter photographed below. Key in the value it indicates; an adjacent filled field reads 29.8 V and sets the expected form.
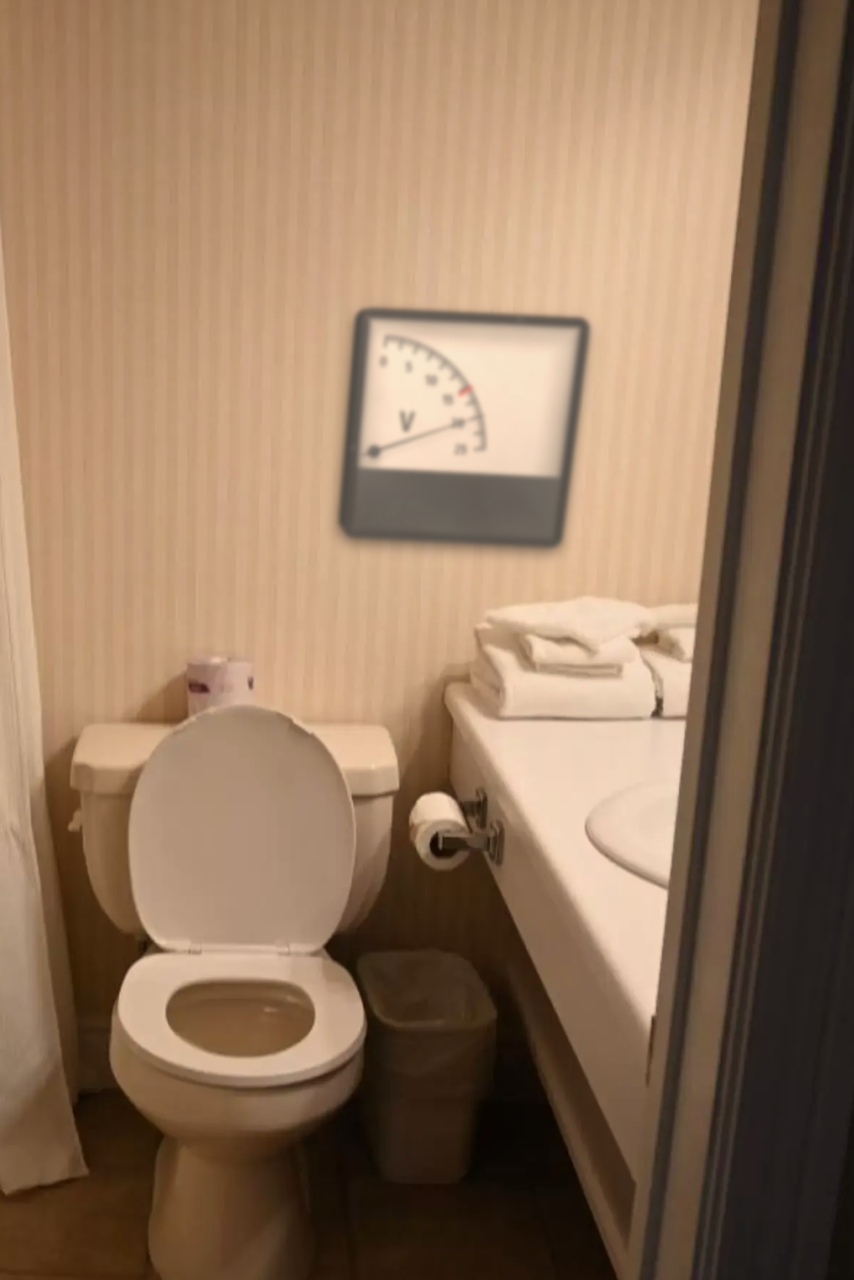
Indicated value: 20 V
